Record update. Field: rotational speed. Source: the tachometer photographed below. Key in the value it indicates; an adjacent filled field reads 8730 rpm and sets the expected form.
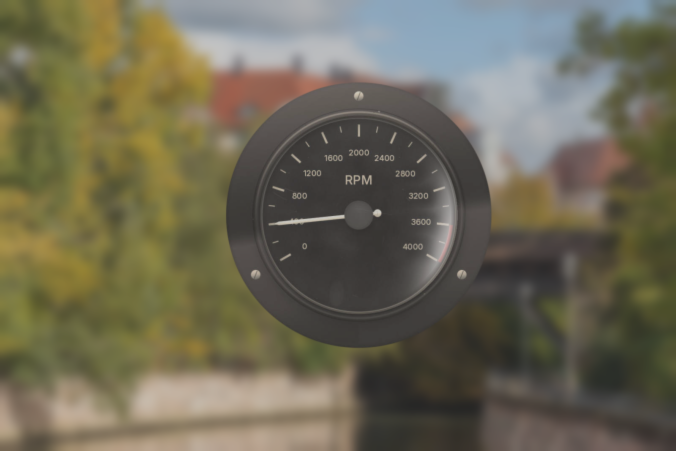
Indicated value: 400 rpm
